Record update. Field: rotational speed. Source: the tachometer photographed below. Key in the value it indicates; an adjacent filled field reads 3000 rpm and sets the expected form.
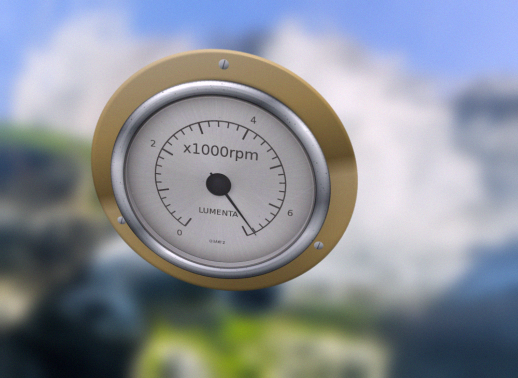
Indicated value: 6800 rpm
